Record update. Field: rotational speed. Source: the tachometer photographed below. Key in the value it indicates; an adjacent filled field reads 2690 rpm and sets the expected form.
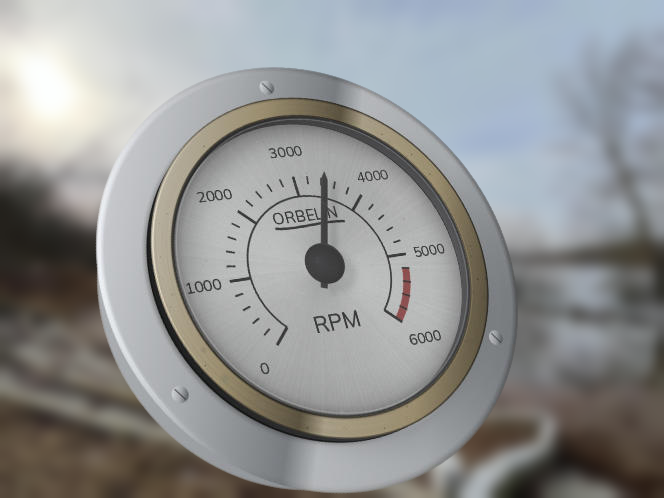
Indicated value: 3400 rpm
